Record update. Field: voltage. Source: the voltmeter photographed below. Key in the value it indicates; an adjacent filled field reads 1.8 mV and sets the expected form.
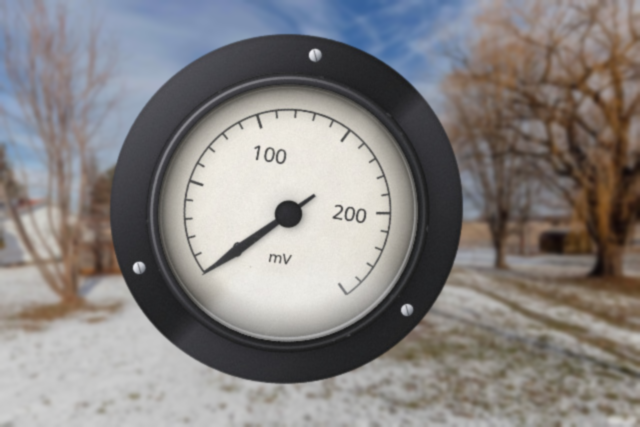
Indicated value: 0 mV
